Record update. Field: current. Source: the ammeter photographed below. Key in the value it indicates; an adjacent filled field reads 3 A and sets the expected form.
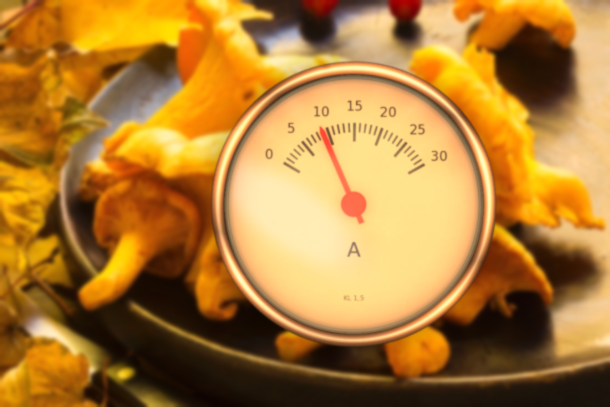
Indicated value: 9 A
